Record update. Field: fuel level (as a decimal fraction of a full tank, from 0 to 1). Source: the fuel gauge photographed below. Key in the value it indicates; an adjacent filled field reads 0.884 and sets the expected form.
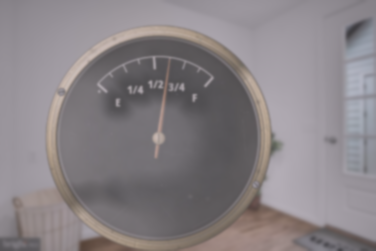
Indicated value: 0.625
